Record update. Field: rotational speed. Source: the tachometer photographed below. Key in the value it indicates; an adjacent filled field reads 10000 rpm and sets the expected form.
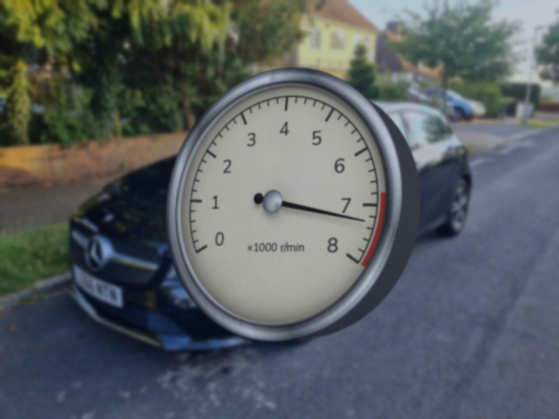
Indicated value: 7300 rpm
